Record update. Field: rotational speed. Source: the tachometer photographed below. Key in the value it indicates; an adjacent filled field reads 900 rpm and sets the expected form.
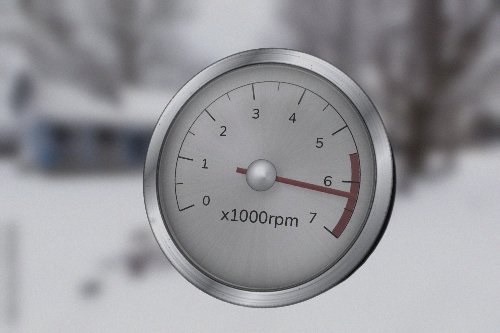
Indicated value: 6250 rpm
